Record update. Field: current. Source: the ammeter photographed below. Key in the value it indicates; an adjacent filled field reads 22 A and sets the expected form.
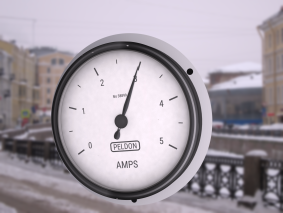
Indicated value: 3 A
